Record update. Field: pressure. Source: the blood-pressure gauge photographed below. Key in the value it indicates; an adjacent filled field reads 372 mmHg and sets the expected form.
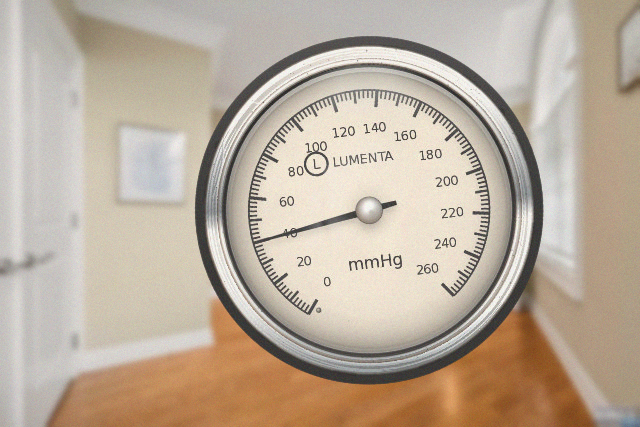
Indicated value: 40 mmHg
